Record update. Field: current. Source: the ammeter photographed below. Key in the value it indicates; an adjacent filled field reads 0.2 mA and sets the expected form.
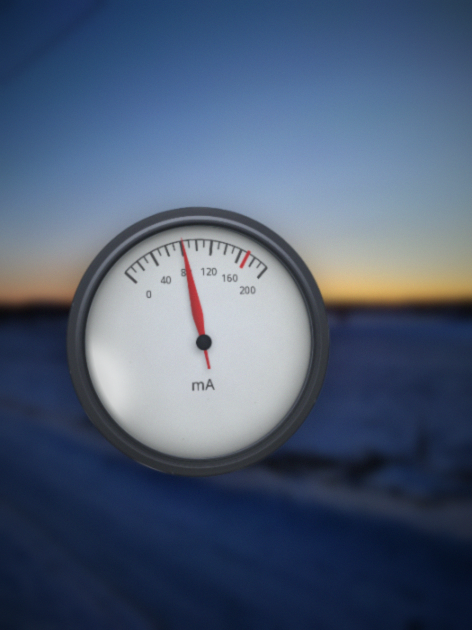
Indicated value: 80 mA
